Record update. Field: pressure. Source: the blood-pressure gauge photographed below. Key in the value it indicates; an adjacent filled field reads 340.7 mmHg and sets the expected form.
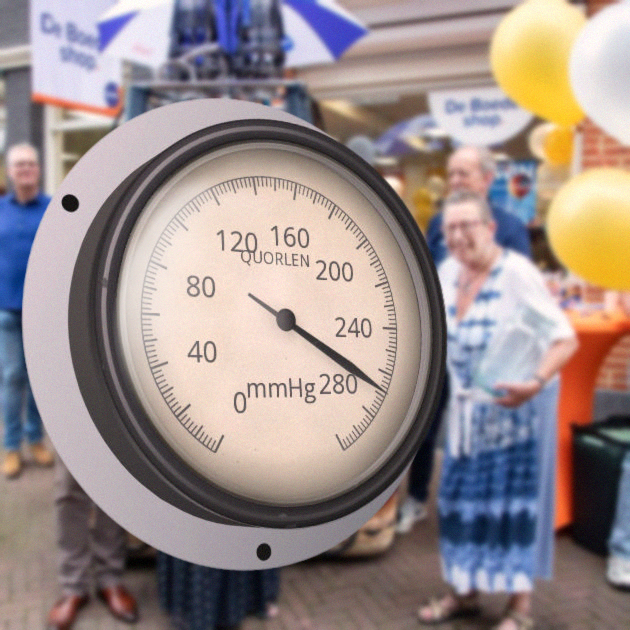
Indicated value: 270 mmHg
